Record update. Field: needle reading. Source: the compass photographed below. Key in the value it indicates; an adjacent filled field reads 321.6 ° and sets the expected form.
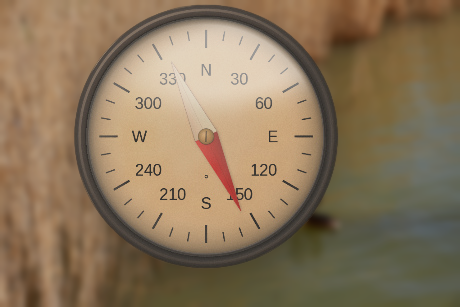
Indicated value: 155 °
